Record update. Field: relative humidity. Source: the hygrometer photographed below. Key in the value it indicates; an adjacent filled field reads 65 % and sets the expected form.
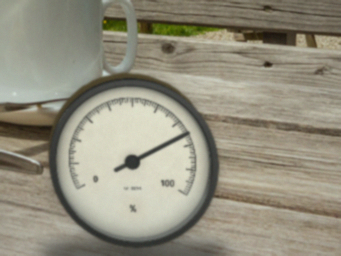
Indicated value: 75 %
